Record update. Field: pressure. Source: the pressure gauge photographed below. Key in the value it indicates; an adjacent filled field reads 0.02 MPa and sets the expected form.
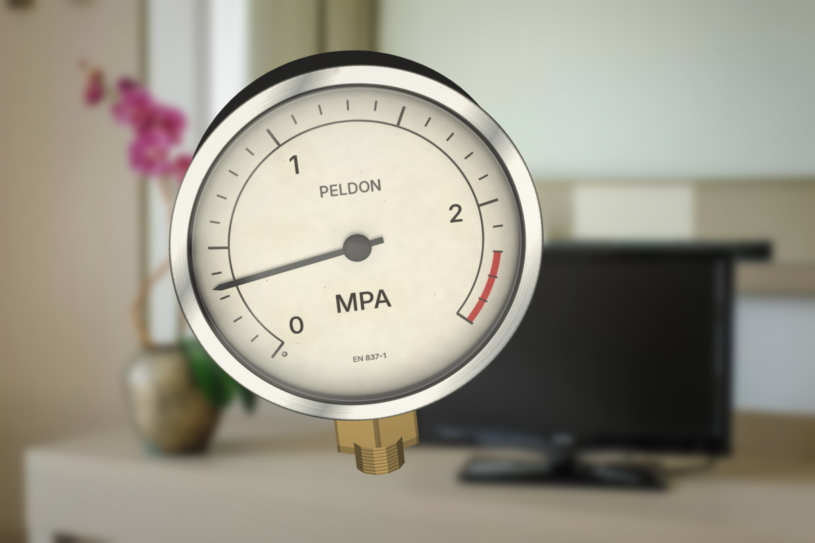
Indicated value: 0.35 MPa
